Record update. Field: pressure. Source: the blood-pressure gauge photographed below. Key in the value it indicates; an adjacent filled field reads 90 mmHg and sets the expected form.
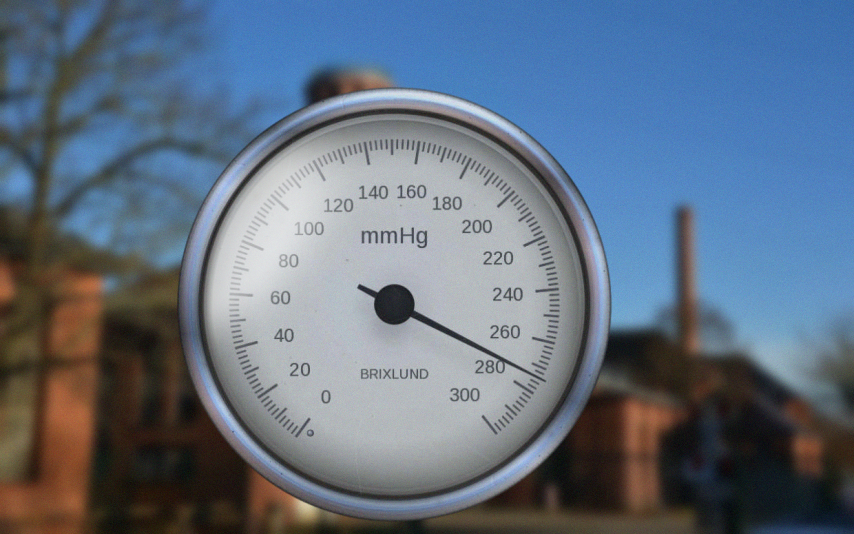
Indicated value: 274 mmHg
